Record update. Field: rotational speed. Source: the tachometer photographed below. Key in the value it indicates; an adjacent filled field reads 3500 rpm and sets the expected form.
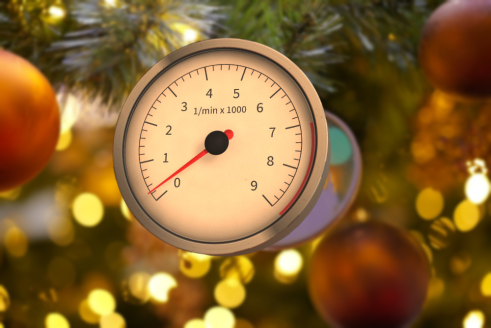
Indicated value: 200 rpm
